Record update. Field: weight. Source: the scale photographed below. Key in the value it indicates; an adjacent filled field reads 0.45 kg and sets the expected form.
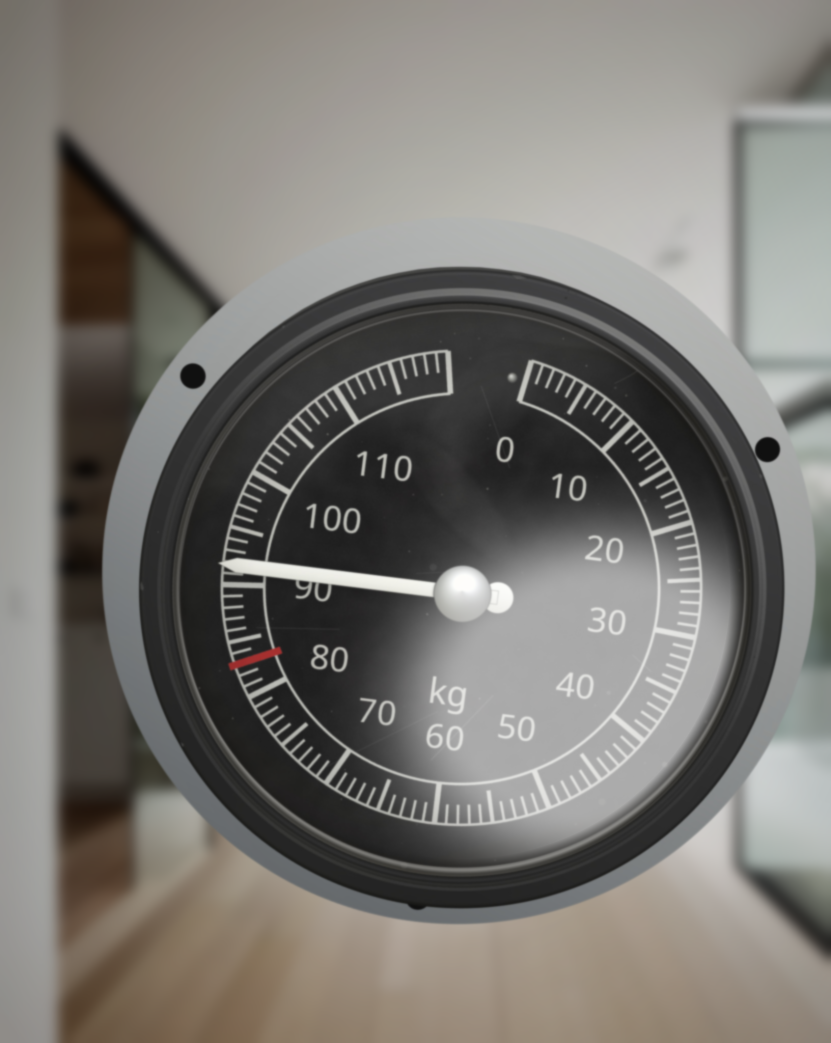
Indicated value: 92 kg
